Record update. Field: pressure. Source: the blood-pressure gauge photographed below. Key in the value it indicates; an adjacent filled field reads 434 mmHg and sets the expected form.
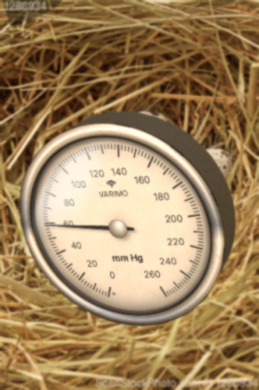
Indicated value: 60 mmHg
